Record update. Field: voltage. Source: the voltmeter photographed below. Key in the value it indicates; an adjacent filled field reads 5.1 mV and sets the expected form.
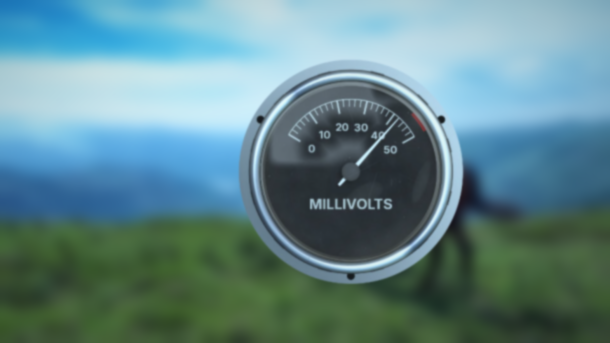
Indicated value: 42 mV
